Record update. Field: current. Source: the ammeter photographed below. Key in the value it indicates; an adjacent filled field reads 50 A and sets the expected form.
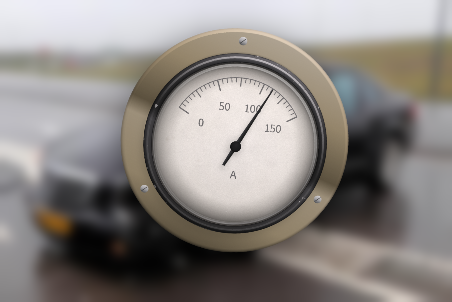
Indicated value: 110 A
